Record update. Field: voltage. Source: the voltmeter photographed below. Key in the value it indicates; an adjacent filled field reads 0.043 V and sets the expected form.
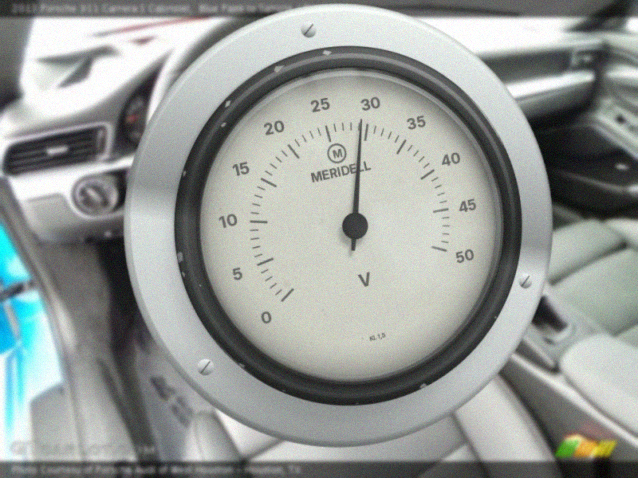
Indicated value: 29 V
